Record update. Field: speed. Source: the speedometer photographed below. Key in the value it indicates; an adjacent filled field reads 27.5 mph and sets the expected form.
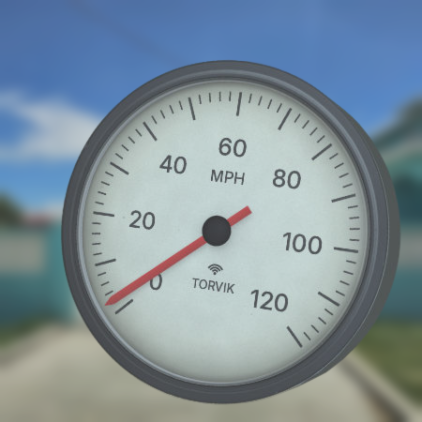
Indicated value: 2 mph
